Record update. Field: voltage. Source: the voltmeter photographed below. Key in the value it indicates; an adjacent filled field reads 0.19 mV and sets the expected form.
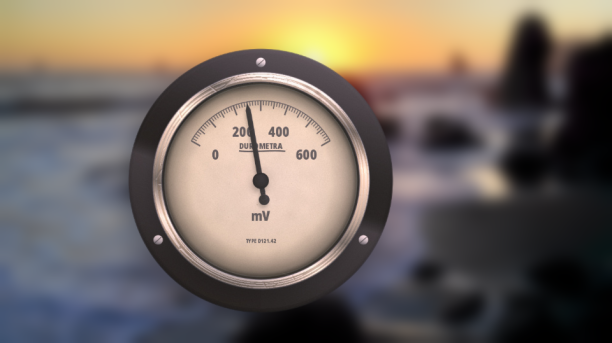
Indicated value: 250 mV
